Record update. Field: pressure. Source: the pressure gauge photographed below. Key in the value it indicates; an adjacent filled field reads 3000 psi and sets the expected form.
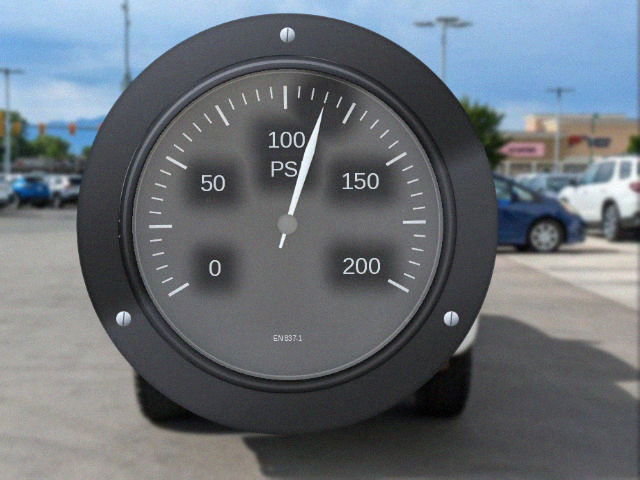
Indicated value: 115 psi
